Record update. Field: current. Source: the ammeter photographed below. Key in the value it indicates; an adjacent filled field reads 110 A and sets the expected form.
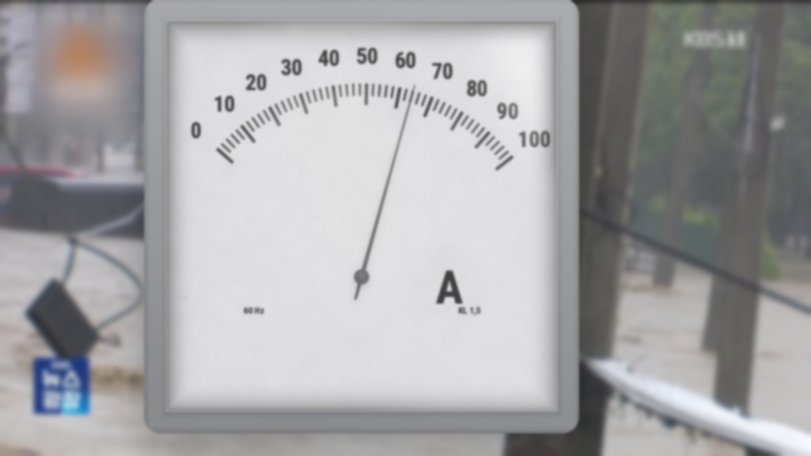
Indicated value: 64 A
